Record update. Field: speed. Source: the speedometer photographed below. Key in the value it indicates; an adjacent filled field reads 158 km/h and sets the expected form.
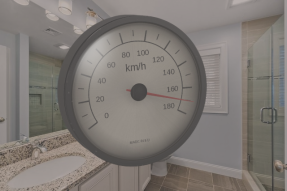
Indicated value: 170 km/h
